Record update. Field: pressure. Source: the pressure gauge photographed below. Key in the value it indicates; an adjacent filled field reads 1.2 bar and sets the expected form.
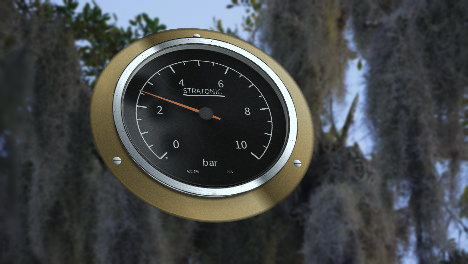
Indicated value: 2.5 bar
